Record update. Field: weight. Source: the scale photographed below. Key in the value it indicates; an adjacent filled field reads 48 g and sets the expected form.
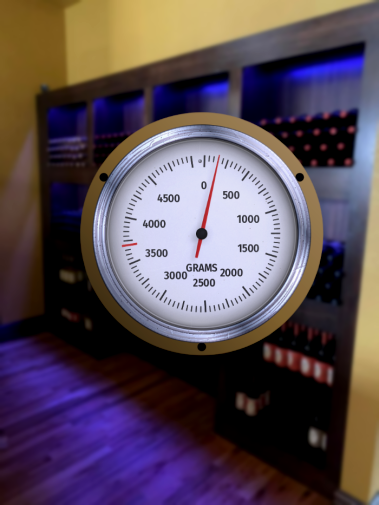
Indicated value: 150 g
